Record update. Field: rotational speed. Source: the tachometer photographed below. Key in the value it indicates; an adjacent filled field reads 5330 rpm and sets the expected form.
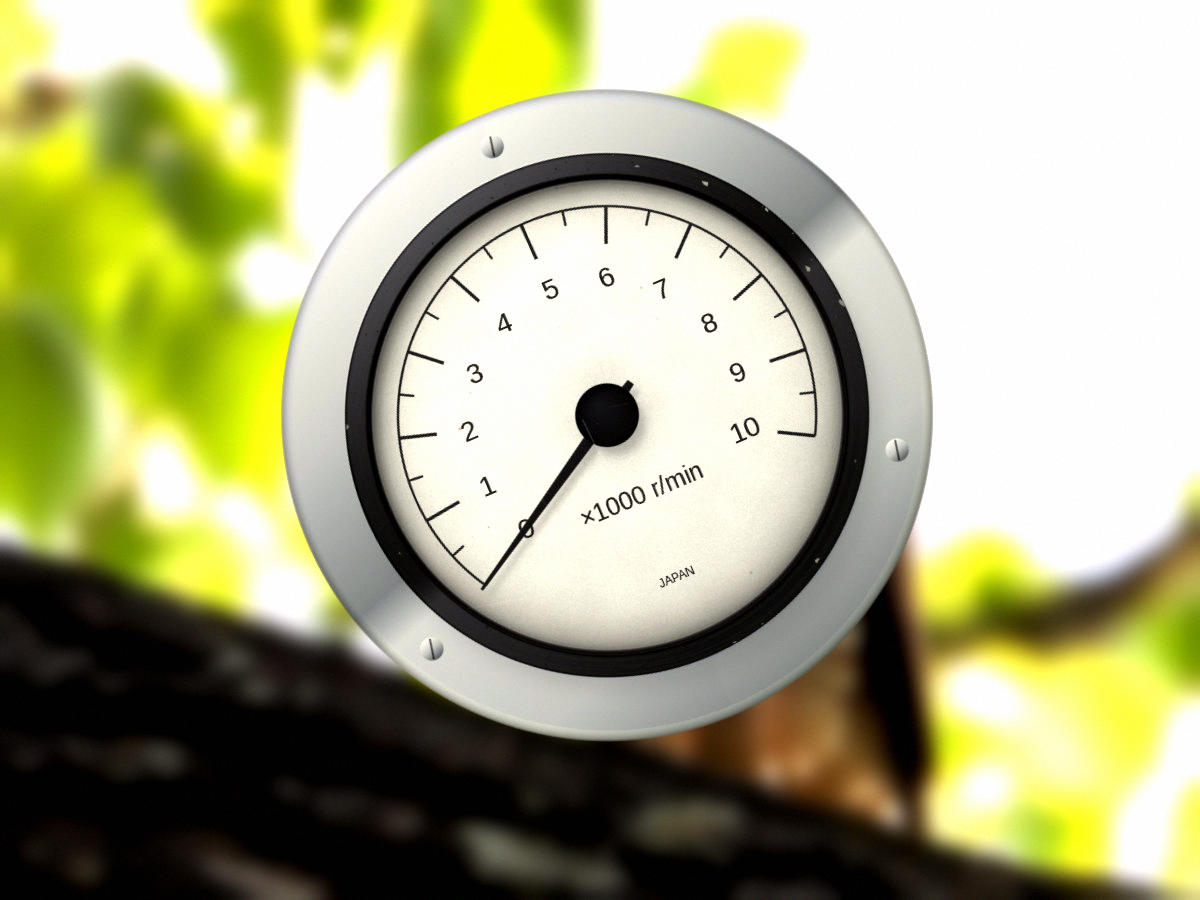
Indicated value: 0 rpm
